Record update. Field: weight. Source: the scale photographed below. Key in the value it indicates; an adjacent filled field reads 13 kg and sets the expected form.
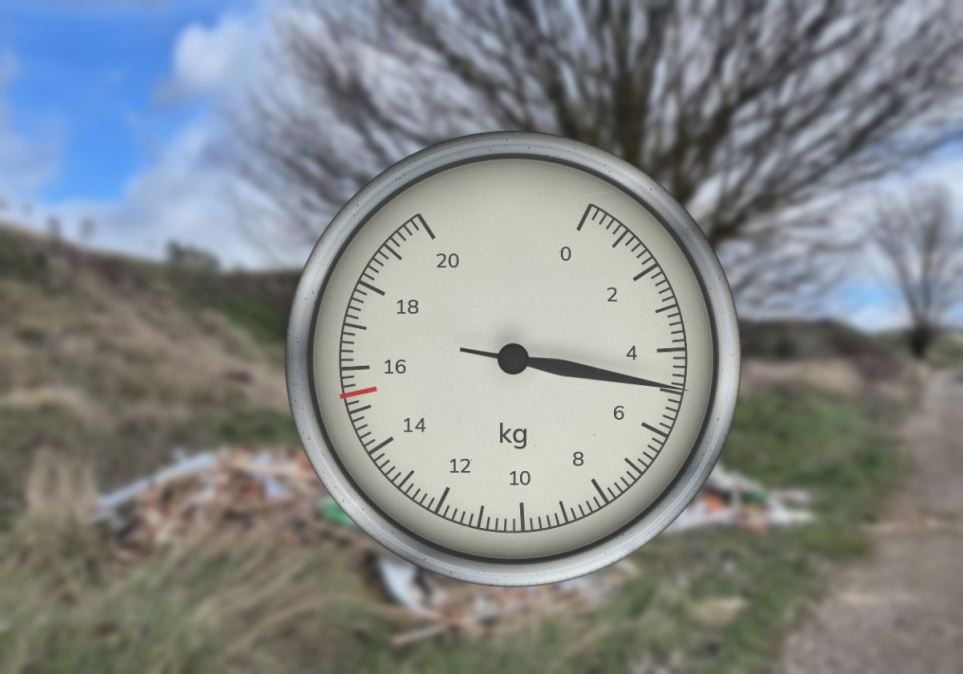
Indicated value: 4.9 kg
